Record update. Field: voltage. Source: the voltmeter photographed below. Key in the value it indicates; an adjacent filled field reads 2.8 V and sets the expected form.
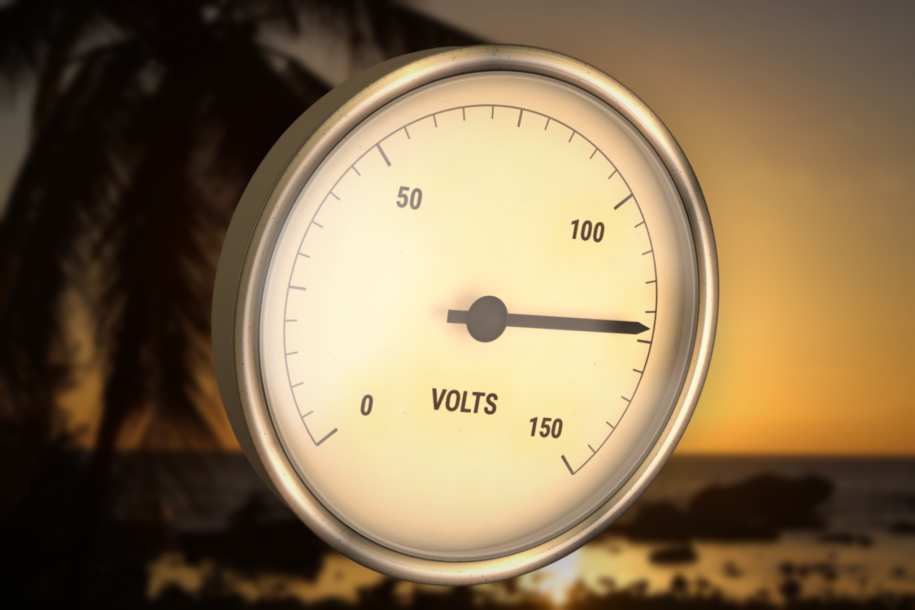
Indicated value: 122.5 V
